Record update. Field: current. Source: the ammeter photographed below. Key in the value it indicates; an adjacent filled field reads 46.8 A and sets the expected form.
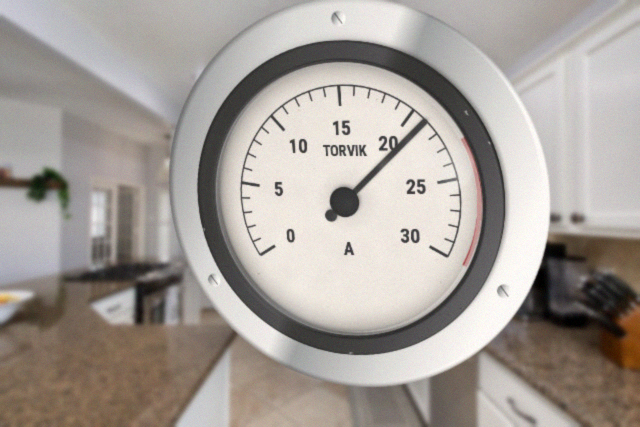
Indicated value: 21 A
